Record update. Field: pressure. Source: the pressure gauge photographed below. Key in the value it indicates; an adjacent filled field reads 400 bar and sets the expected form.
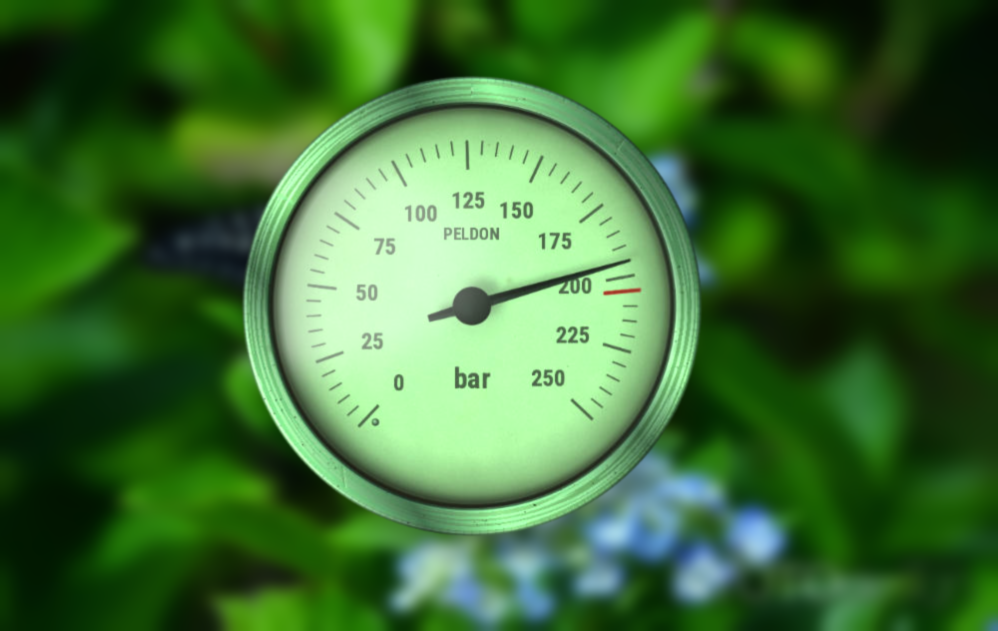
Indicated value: 195 bar
